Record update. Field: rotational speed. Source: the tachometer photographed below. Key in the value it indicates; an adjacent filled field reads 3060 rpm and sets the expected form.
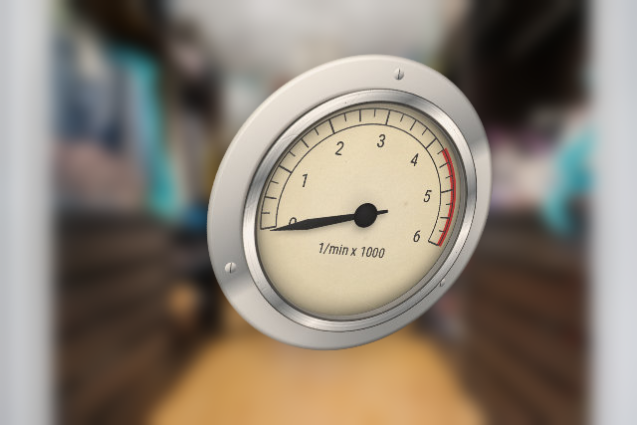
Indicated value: 0 rpm
